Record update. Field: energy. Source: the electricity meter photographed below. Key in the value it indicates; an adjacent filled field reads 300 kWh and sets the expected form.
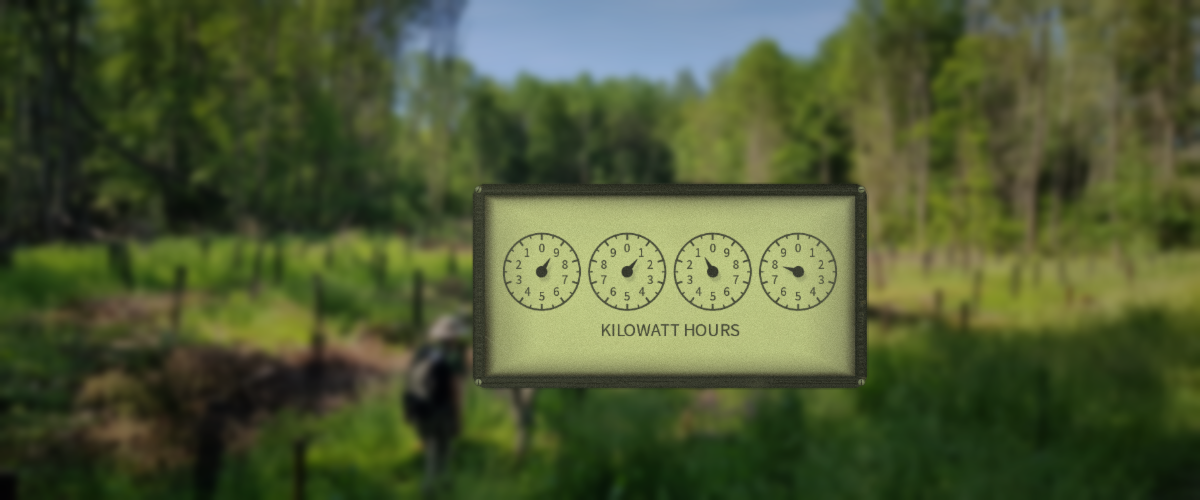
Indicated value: 9108 kWh
